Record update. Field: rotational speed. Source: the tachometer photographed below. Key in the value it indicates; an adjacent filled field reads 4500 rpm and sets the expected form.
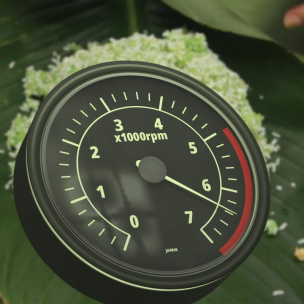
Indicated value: 6400 rpm
